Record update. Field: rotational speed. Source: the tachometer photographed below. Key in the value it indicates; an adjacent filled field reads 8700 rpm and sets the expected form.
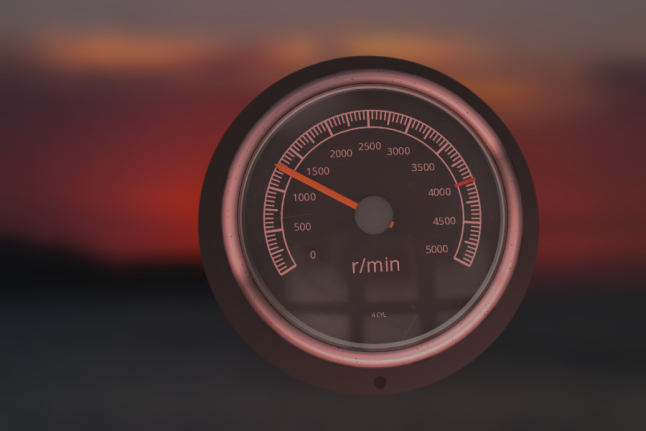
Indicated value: 1250 rpm
